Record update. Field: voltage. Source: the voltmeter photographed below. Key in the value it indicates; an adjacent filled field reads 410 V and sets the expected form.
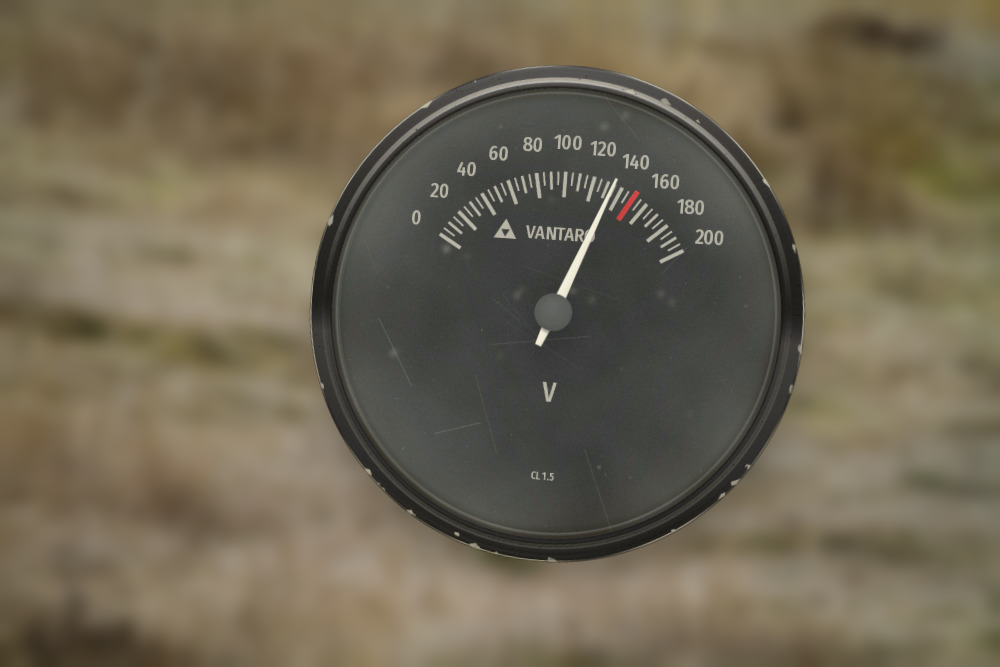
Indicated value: 135 V
